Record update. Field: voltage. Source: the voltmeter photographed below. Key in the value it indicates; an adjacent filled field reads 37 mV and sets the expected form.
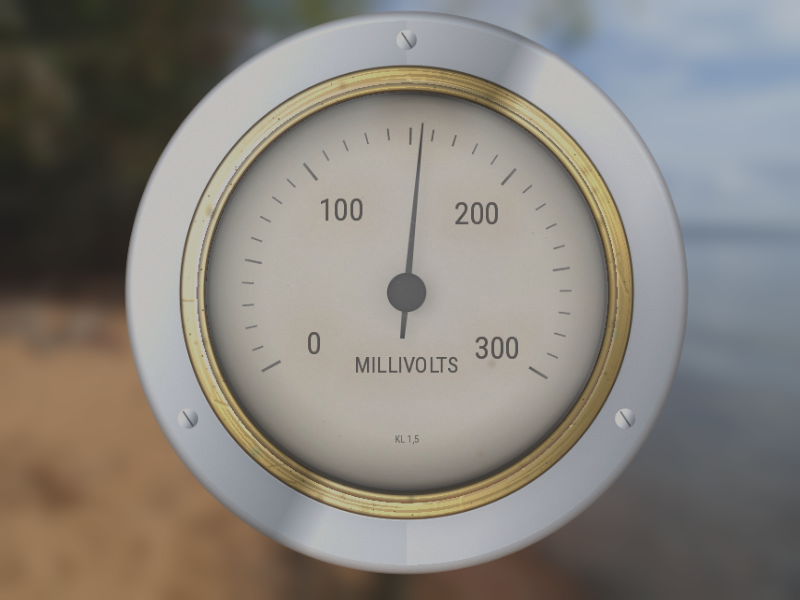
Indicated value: 155 mV
